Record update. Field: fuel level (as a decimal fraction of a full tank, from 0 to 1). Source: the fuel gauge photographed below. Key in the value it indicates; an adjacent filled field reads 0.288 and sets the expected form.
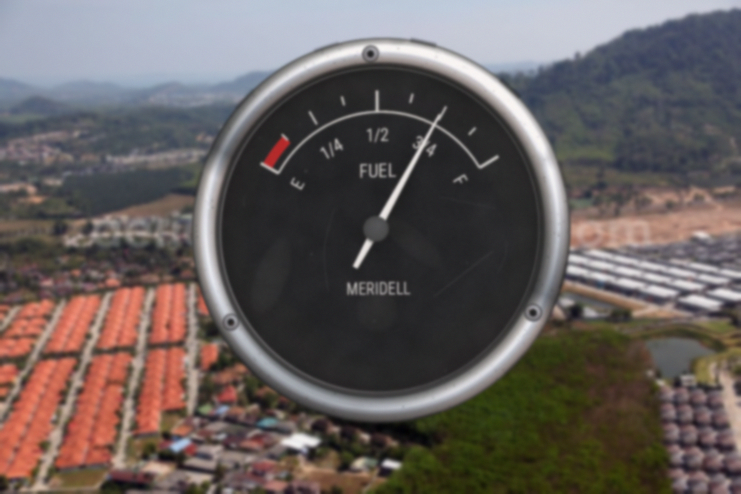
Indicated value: 0.75
